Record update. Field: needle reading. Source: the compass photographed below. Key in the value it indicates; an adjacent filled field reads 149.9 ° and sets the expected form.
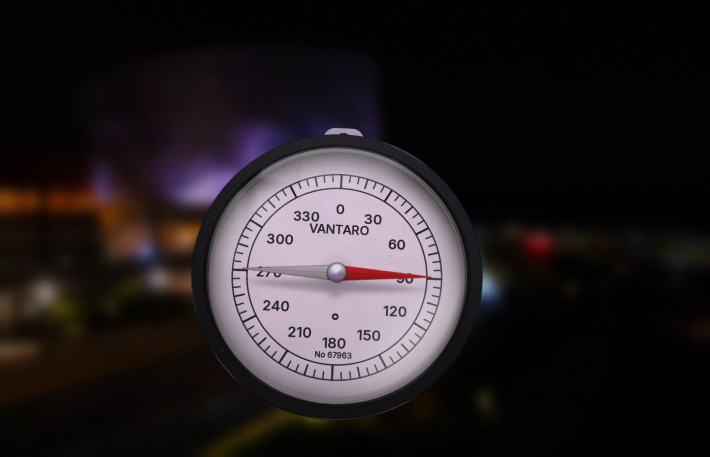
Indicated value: 90 °
